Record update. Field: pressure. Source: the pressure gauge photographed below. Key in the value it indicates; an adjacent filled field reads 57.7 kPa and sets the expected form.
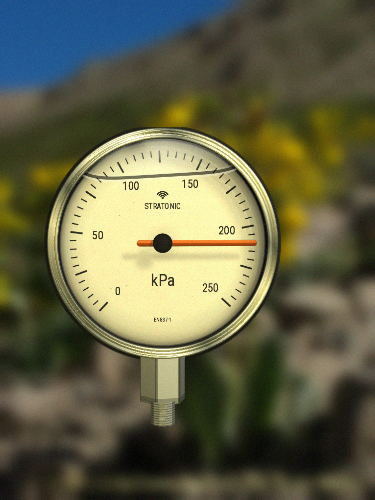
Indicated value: 210 kPa
